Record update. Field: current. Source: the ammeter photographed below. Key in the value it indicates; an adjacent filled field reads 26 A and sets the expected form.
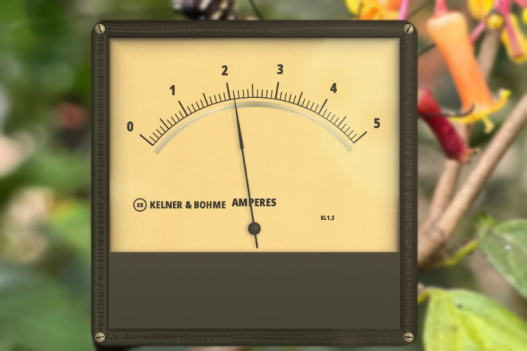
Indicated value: 2.1 A
